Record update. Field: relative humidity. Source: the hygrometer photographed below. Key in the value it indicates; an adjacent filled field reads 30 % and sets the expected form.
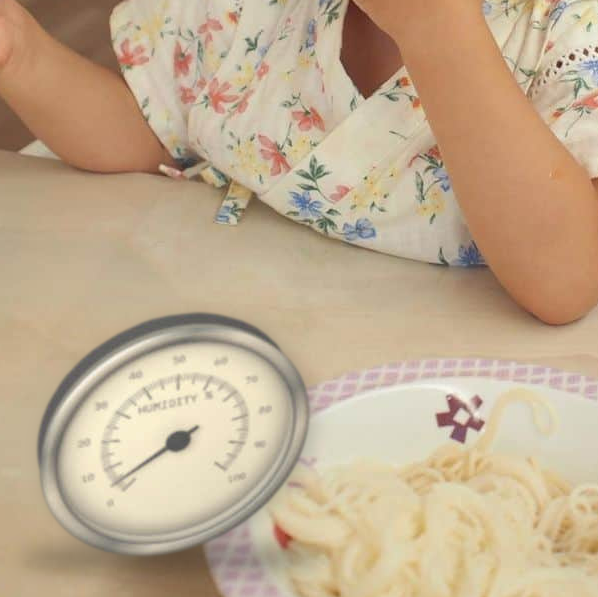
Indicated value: 5 %
